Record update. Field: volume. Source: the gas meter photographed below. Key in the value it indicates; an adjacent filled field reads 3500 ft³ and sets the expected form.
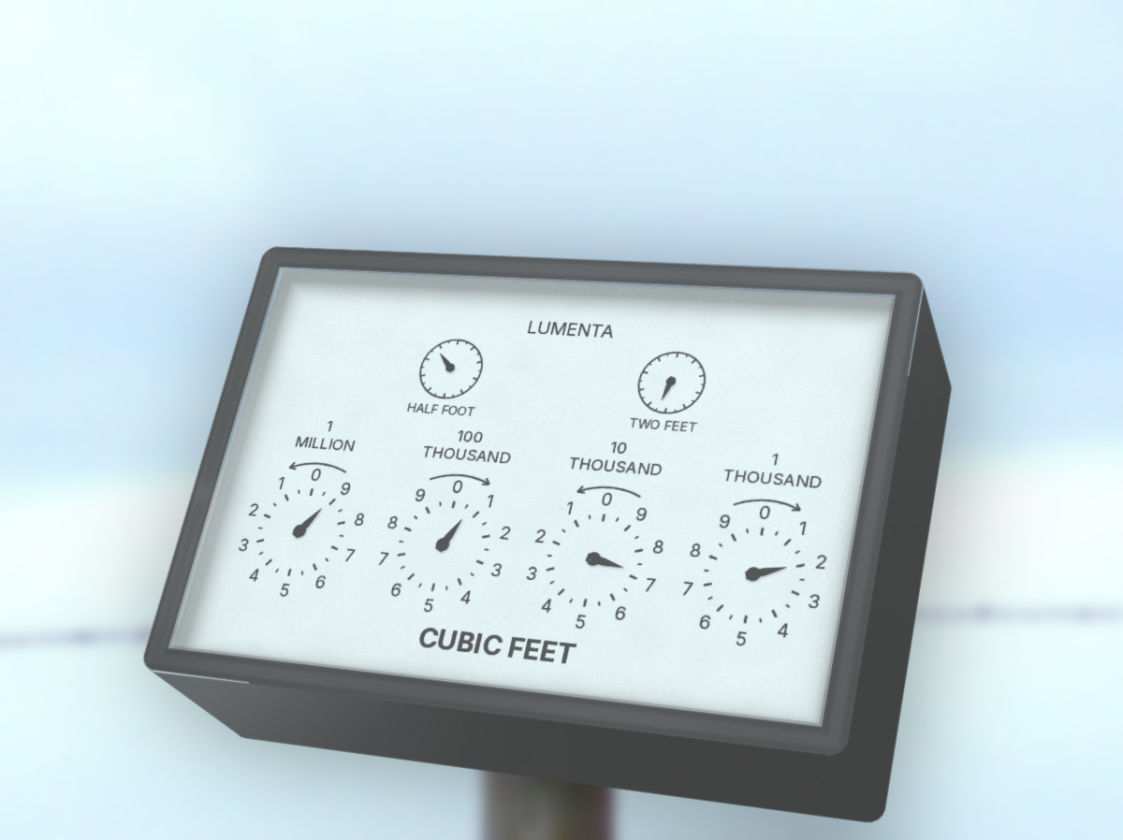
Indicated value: 907200 ft³
